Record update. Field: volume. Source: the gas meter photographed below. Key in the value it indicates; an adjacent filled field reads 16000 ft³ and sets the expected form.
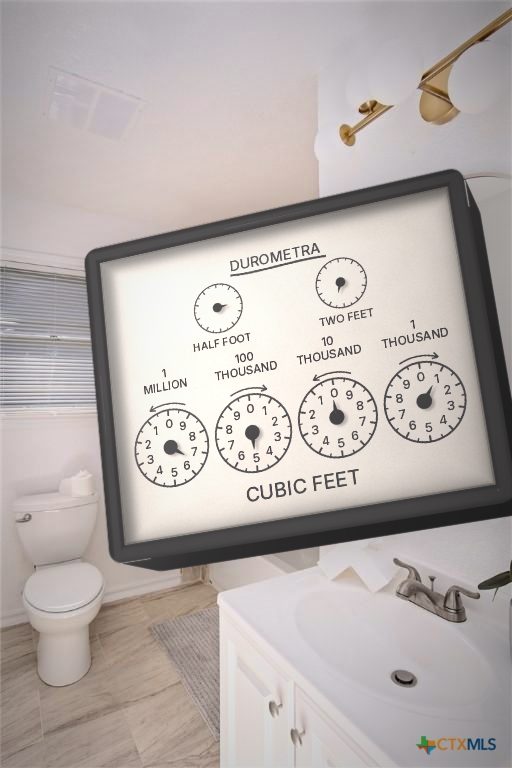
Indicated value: 650100 ft³
